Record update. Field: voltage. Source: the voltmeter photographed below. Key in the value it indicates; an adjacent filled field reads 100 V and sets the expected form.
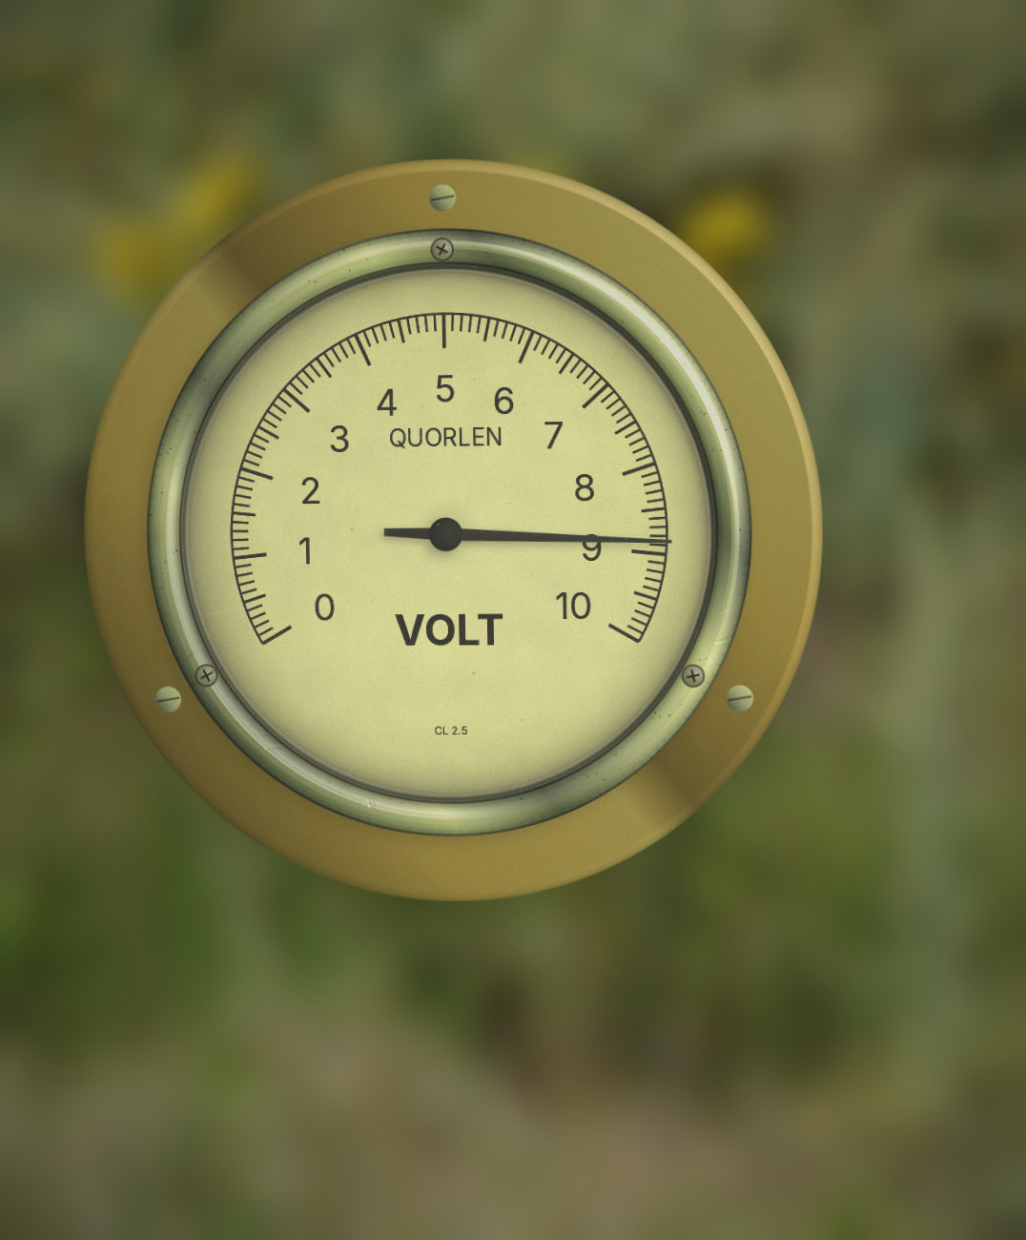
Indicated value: 8.85 V
